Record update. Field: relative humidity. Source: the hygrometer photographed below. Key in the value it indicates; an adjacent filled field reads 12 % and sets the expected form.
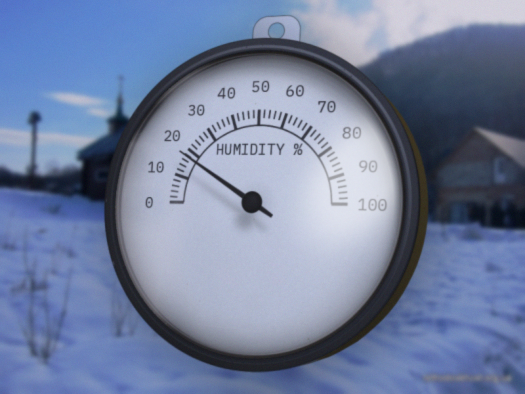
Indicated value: 18 %
